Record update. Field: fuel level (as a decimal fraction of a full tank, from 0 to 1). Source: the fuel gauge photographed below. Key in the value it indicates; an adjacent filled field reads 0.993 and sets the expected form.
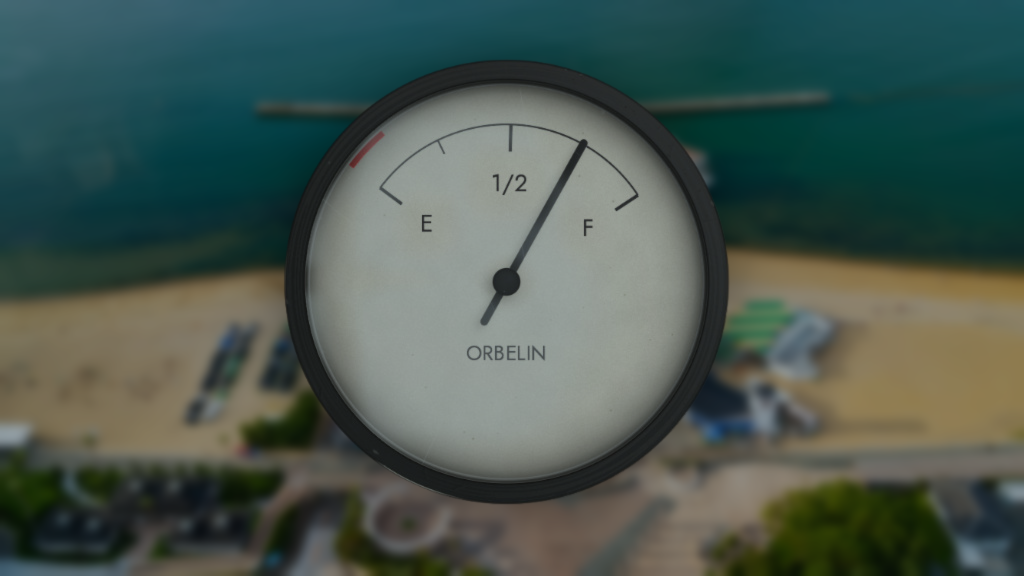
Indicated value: 0.75
